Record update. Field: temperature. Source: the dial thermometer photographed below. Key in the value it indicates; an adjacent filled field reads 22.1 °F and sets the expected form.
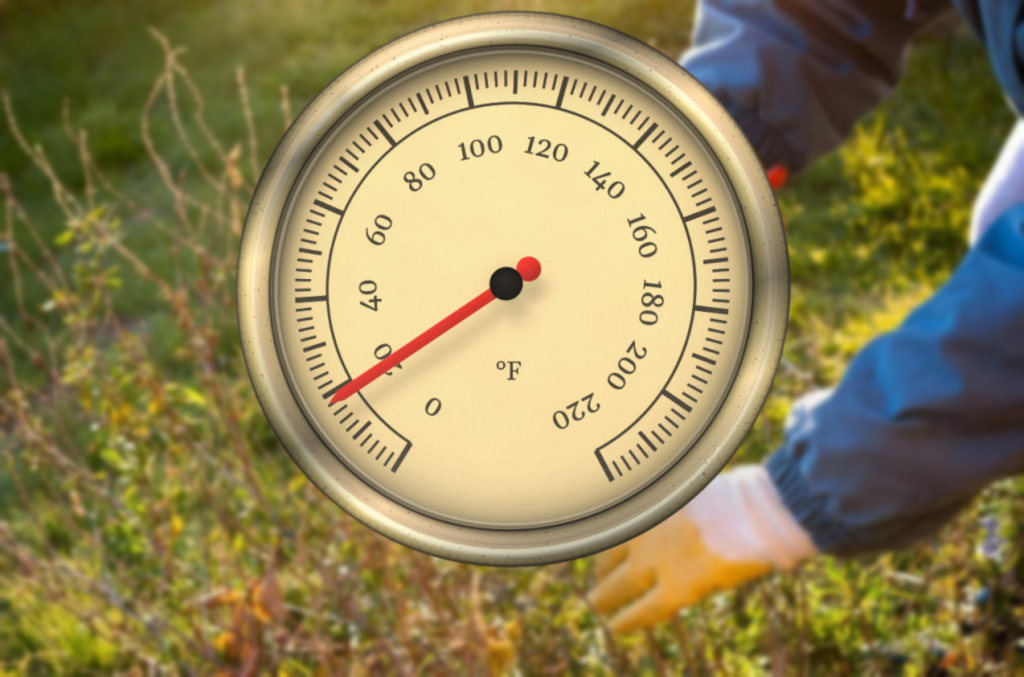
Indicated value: 18 °F
